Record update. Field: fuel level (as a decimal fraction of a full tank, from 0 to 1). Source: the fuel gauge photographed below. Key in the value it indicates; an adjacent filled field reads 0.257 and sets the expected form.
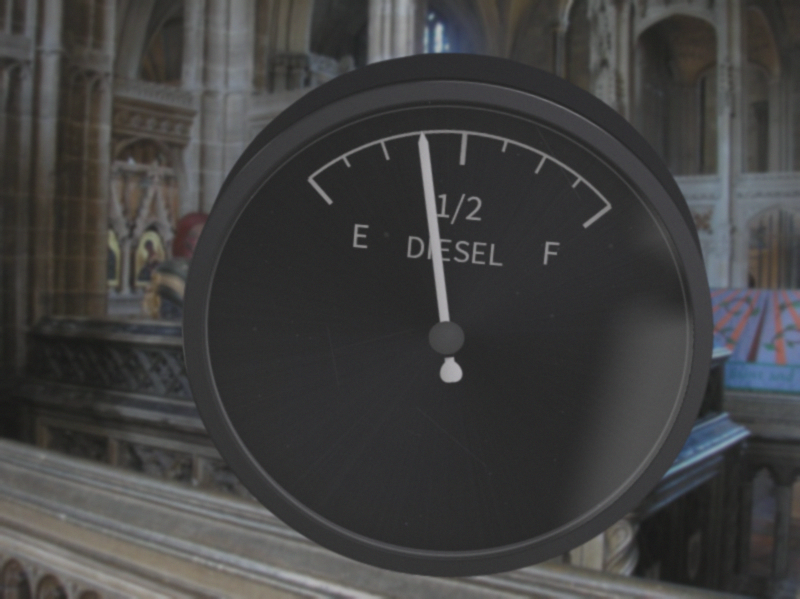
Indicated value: 0.375
